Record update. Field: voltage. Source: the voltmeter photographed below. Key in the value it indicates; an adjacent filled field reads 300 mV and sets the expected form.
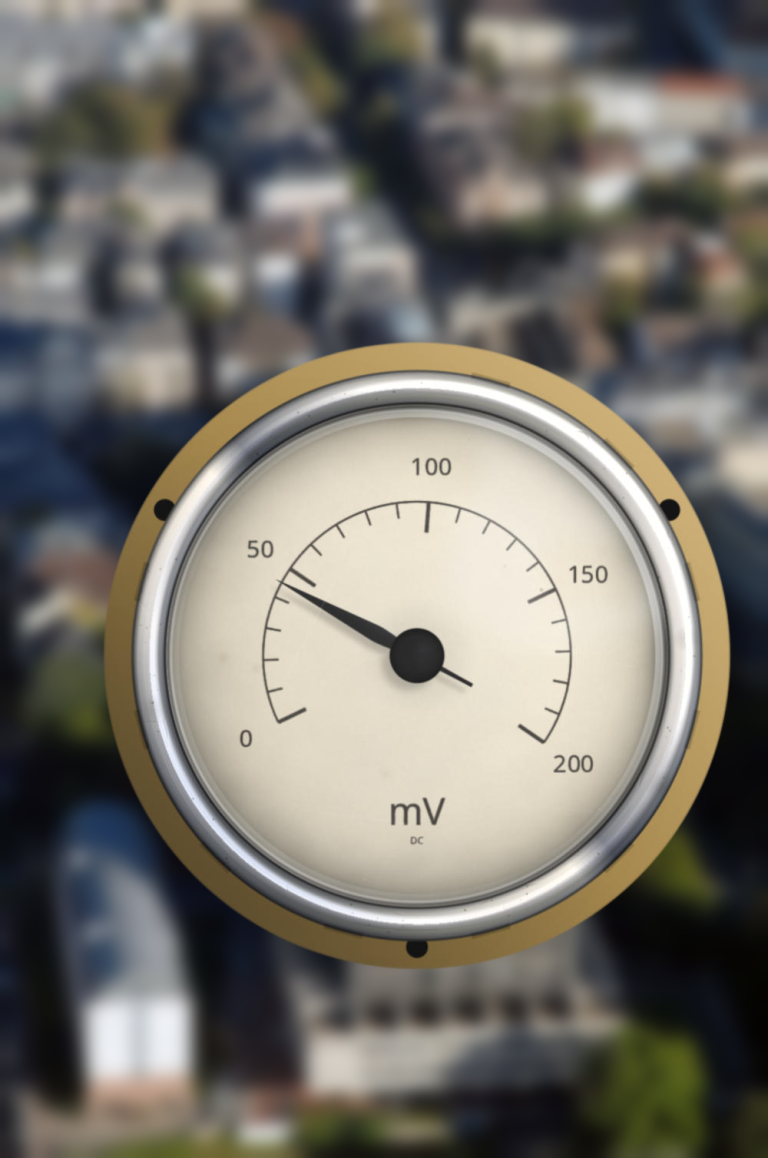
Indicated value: 45 mV
